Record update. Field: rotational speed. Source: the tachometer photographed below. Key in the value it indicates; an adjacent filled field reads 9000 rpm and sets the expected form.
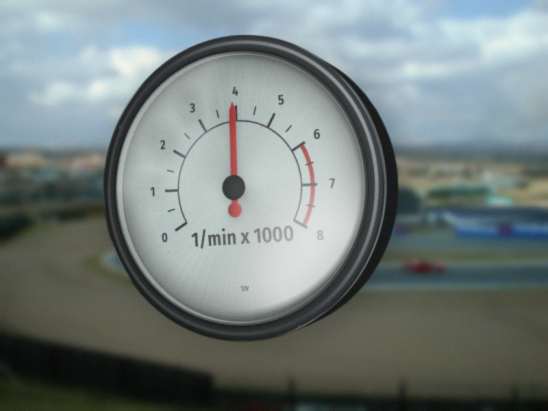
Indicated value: 4000 rpm
